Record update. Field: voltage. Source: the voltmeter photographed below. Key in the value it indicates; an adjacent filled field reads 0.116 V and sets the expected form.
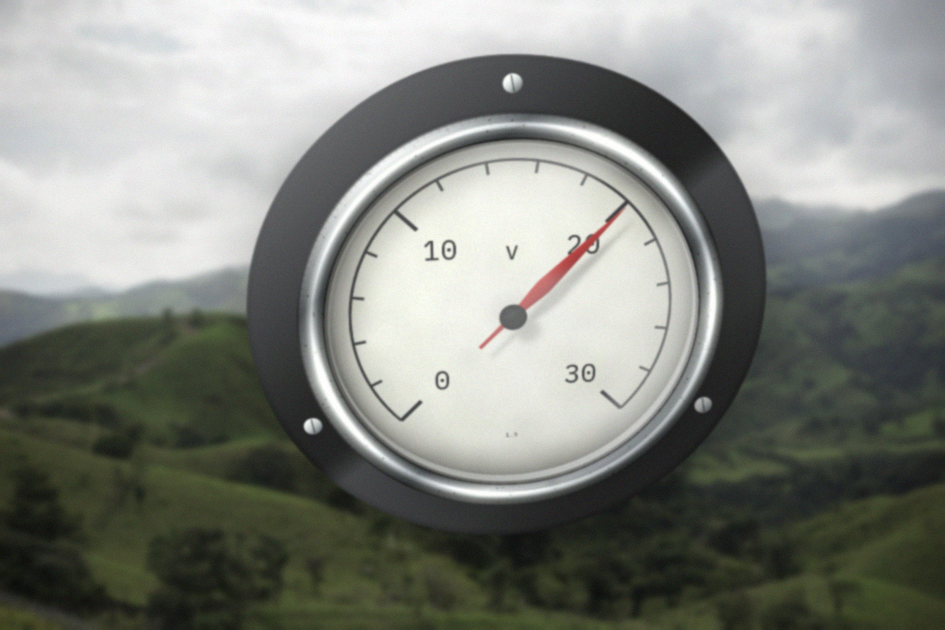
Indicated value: 20 V
